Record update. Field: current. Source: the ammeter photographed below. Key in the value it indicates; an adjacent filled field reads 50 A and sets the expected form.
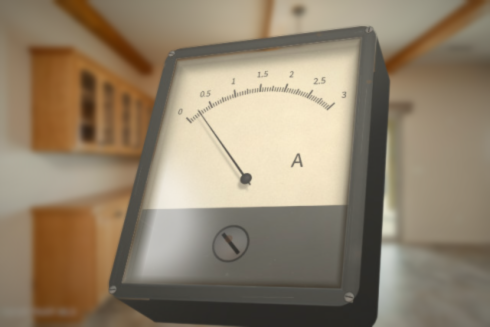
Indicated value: 0.25 A
